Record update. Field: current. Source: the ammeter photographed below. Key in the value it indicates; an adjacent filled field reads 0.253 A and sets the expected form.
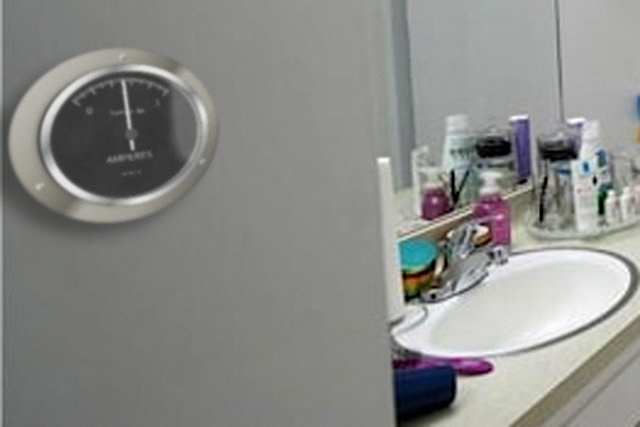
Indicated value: 0.5 A
